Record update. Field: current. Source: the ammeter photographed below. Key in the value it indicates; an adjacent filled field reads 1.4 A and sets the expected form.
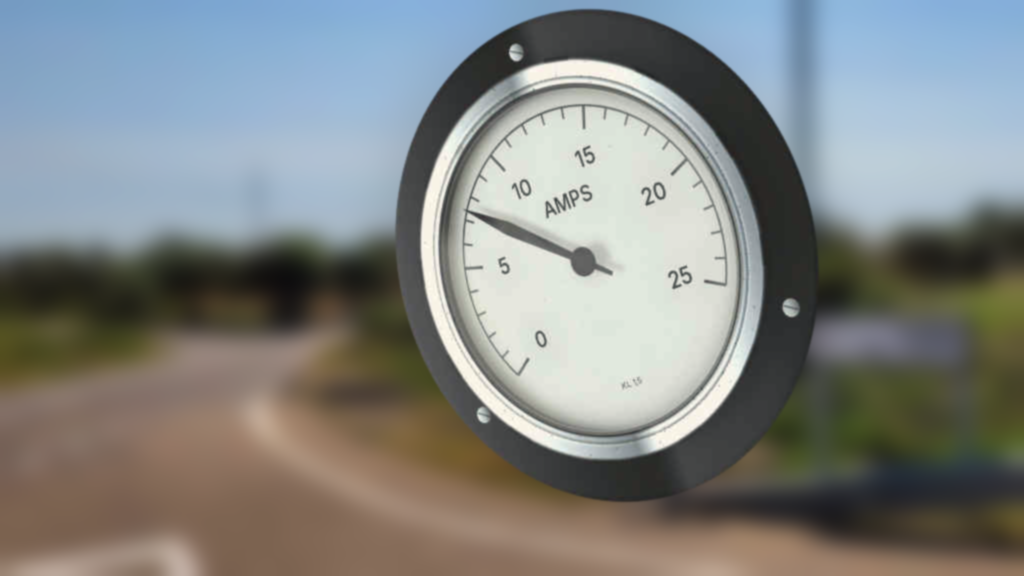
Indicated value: 7.5 A
